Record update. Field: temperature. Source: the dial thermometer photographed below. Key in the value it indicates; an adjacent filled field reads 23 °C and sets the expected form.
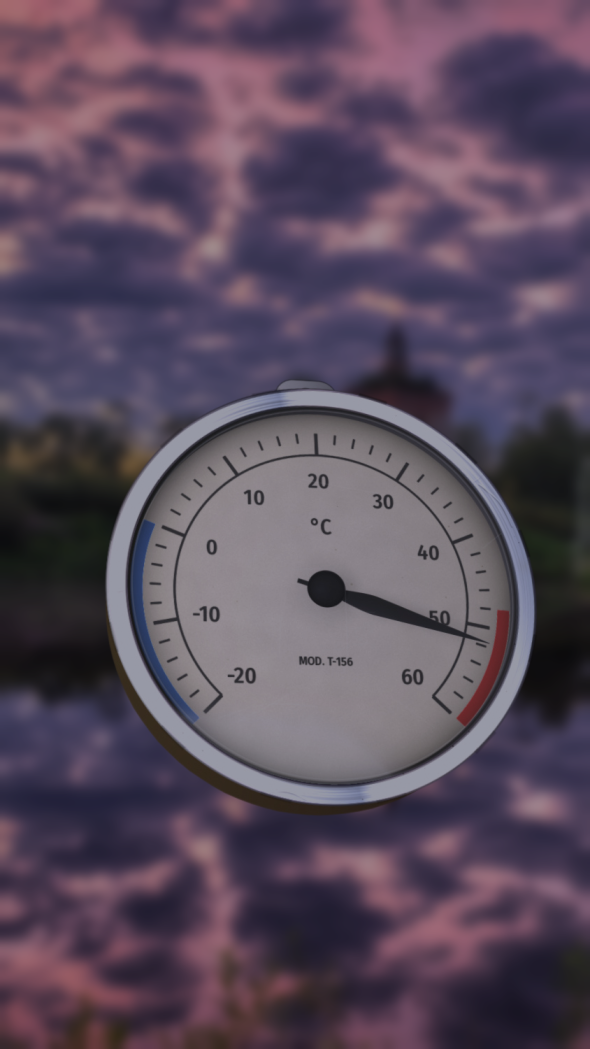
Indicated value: 52 °C
